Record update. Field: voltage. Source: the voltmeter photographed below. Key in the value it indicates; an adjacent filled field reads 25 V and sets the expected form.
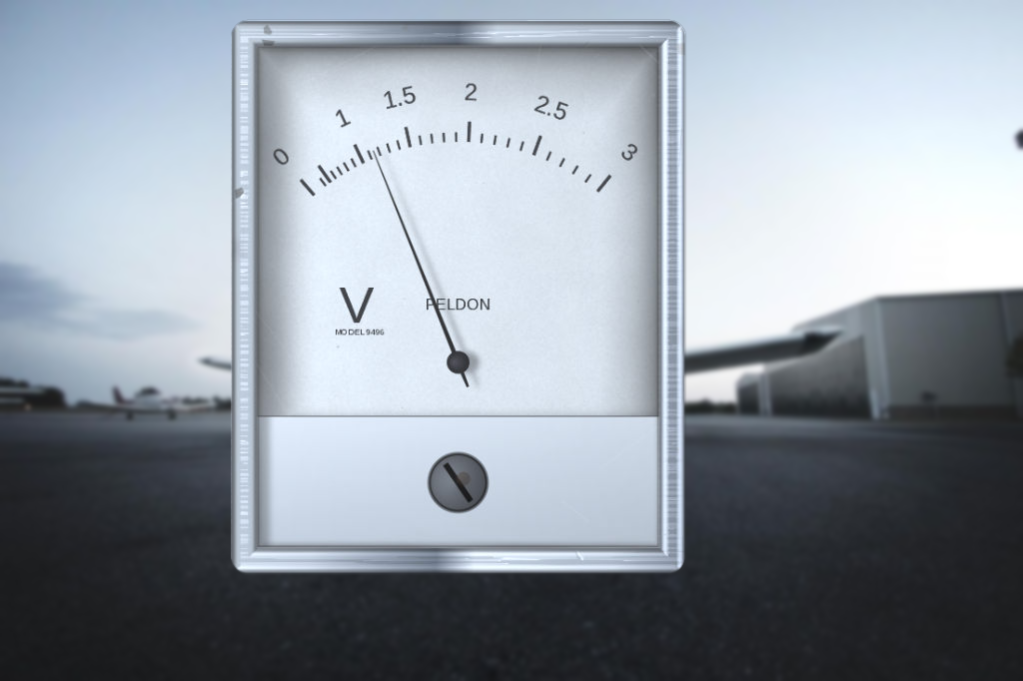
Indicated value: 1.15 V
